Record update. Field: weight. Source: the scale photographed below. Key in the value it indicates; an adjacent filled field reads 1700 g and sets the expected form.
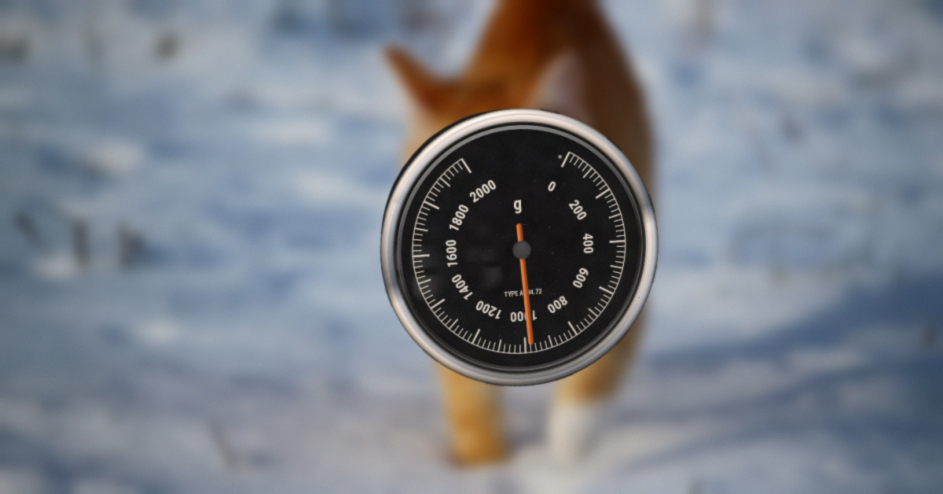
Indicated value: 980 g
